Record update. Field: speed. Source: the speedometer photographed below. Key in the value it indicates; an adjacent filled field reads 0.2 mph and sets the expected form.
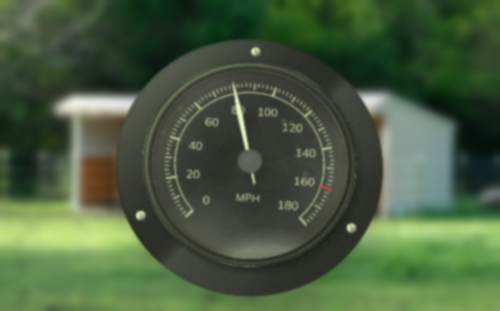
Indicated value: 80 mph
